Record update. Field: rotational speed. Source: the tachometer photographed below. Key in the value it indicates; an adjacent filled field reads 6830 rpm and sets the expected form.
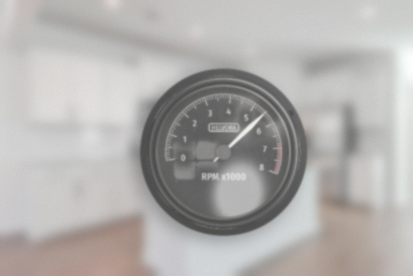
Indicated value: 5500 rpm
